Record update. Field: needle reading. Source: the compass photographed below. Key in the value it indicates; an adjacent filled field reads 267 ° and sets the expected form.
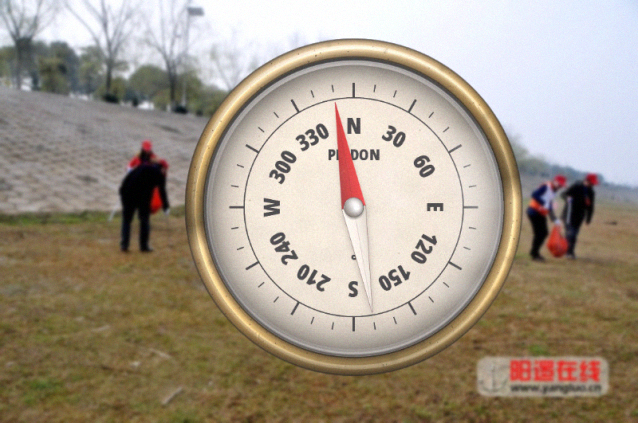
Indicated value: 350 °
